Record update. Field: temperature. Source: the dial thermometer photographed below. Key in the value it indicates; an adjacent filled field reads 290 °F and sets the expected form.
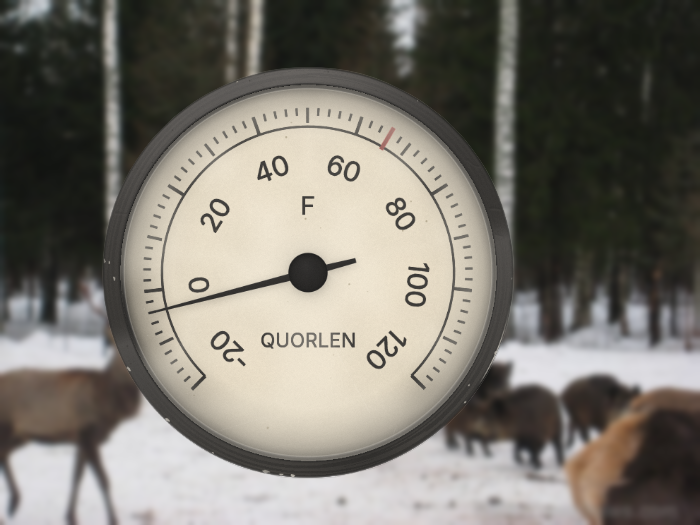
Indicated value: -4 °F
